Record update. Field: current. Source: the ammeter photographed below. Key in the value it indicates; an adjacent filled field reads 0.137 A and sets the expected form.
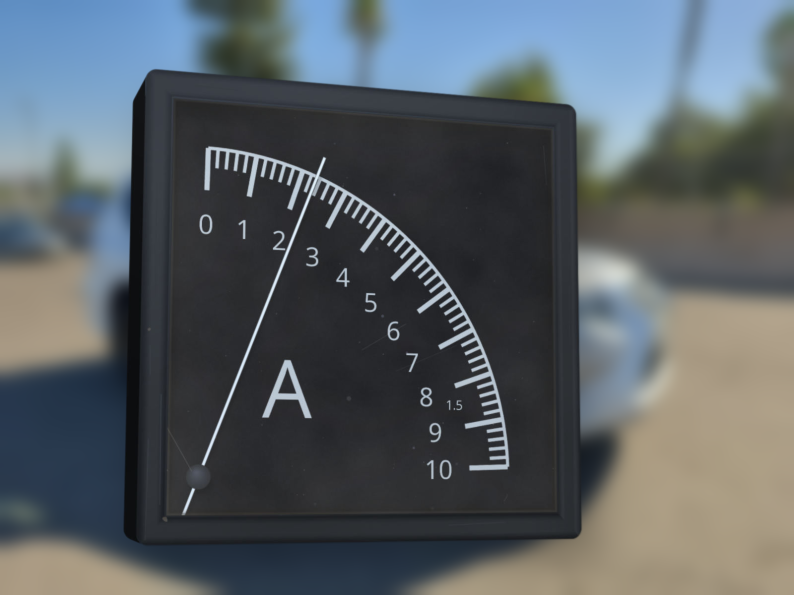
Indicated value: 2.3 A
